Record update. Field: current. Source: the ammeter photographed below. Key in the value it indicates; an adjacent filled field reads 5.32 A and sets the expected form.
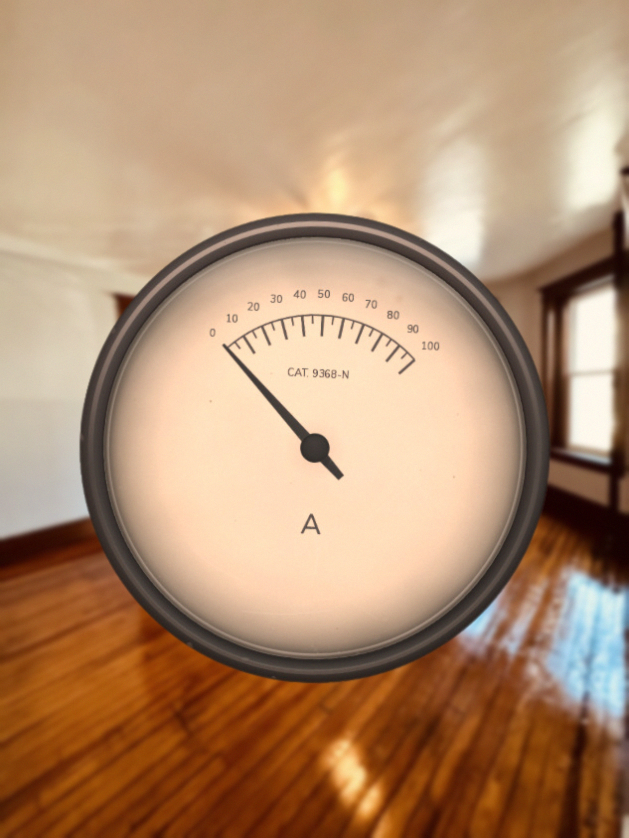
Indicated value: 0 A
